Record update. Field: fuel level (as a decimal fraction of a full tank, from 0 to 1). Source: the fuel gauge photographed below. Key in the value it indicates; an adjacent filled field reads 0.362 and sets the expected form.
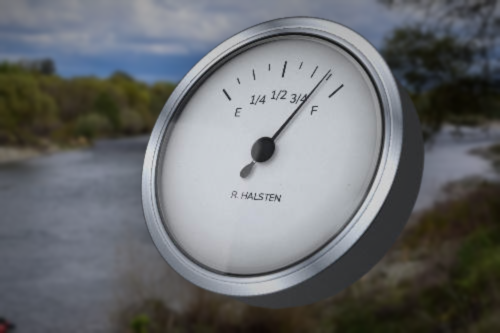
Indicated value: 0.875
